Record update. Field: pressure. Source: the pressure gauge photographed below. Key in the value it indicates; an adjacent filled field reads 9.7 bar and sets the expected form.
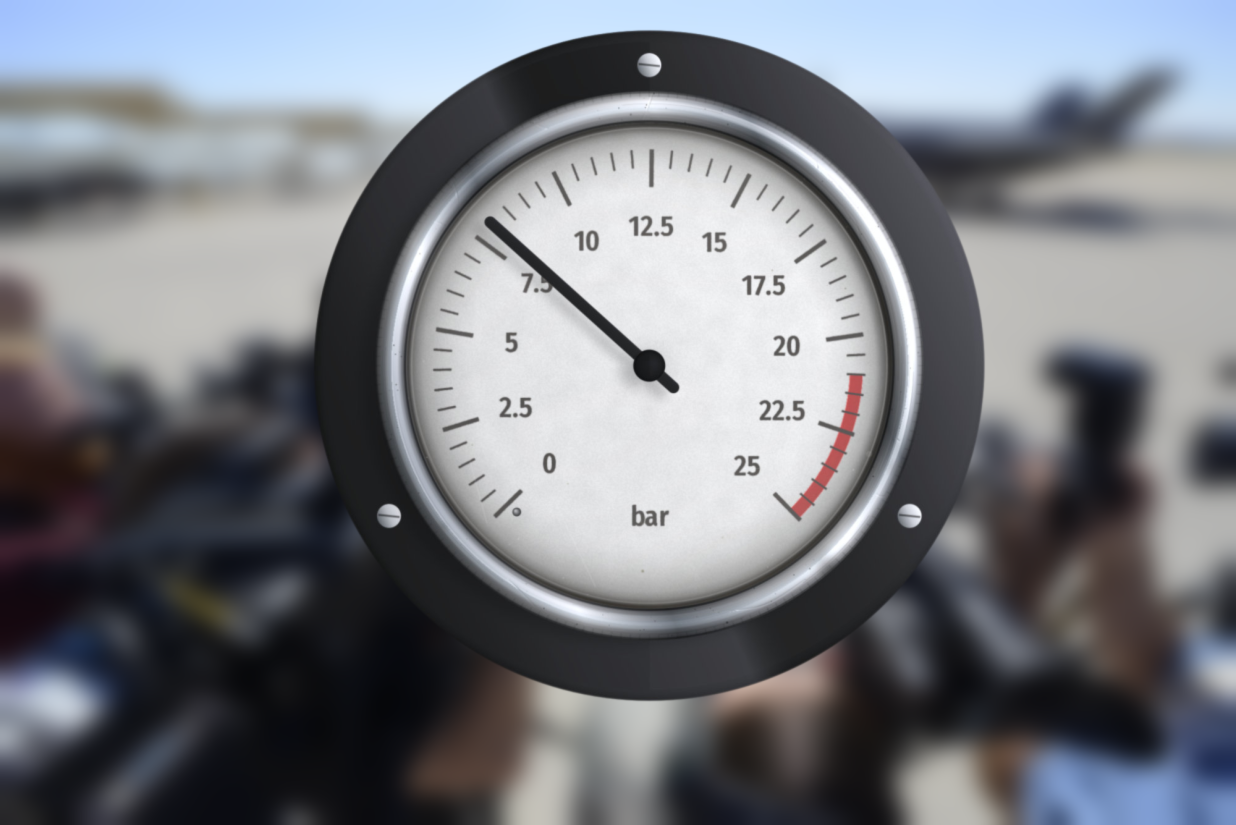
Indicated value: 8 bar
